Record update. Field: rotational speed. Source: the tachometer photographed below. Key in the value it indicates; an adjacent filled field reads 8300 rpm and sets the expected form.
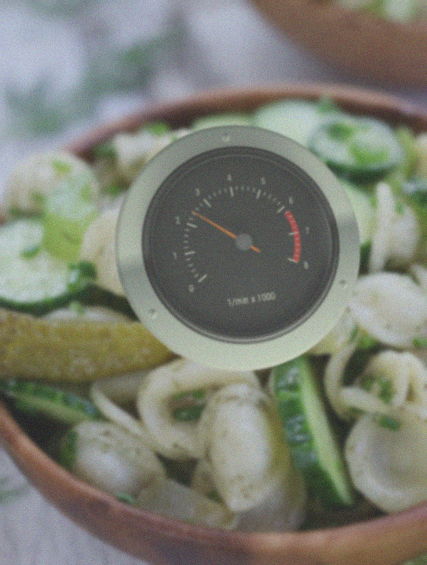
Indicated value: 2400 rpm
